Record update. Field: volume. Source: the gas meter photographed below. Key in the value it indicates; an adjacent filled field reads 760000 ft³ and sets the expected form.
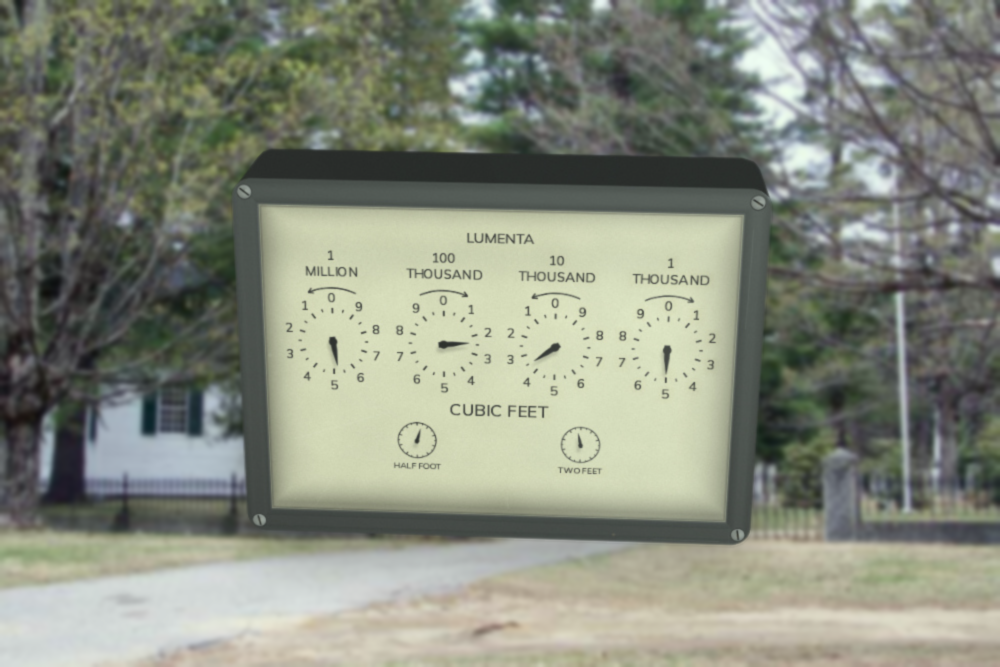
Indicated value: 523500 ft³
